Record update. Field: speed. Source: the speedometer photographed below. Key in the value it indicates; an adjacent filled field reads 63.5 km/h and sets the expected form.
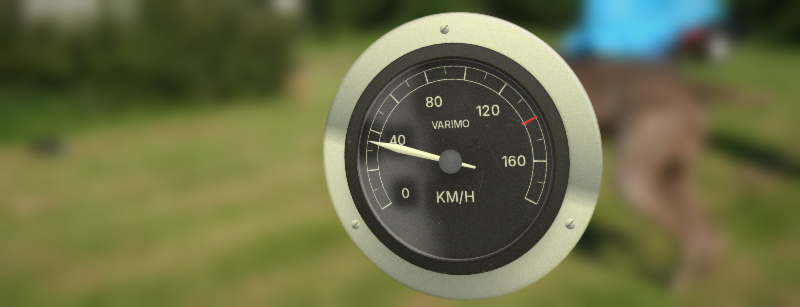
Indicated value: 35 km/h
